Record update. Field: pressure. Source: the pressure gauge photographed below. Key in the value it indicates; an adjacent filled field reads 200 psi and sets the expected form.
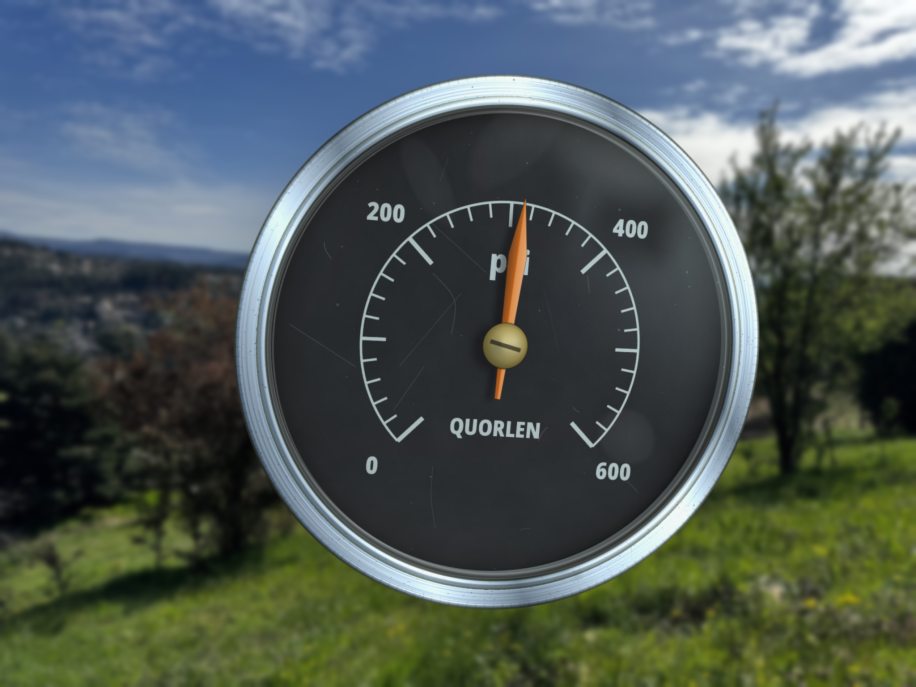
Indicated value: 310 psi
